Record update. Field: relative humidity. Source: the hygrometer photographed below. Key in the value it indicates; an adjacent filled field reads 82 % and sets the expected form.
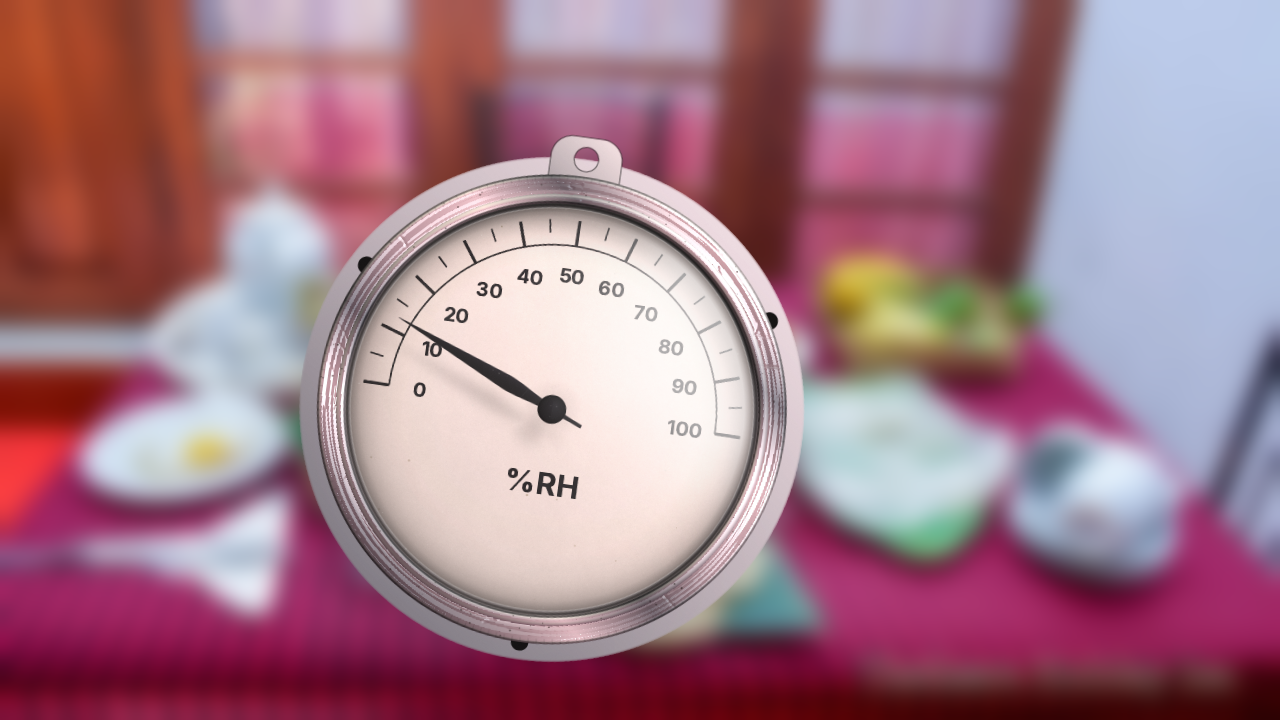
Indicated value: 12.5 %
